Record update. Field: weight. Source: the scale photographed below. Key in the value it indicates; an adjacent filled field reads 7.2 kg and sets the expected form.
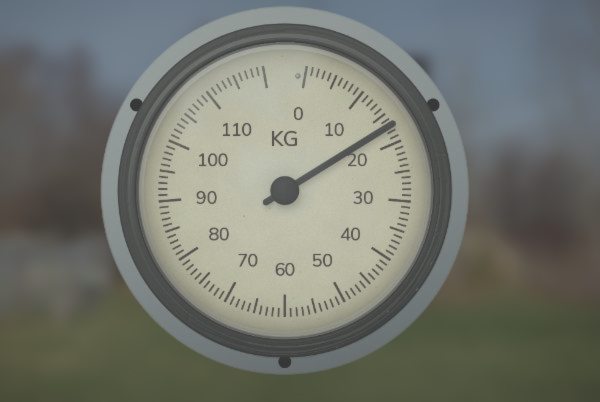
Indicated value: 17 kg
